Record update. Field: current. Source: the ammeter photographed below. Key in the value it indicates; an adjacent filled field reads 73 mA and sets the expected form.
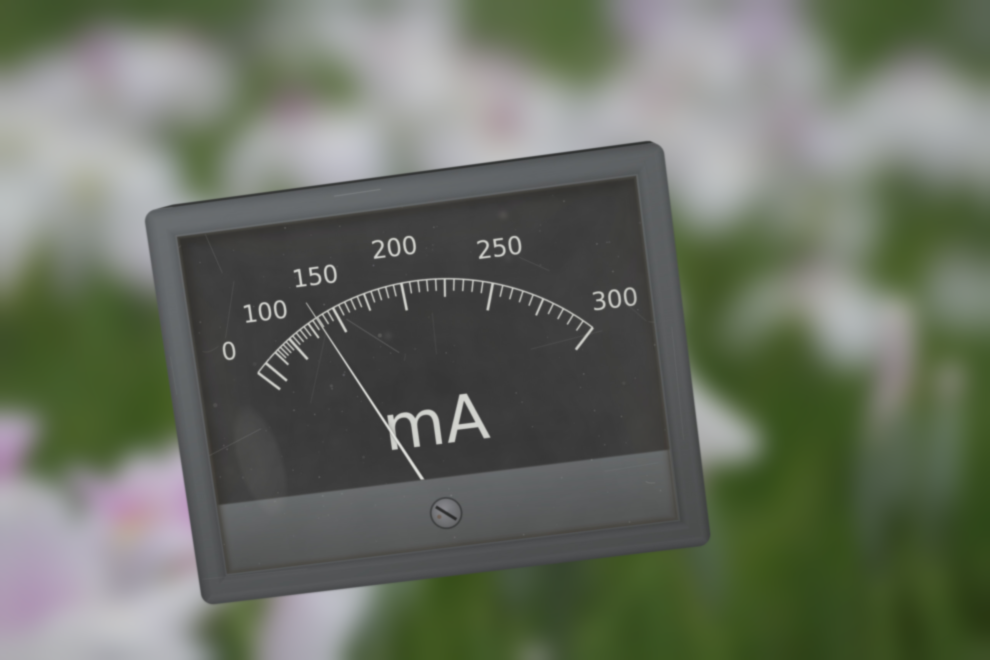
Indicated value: 135 mA
